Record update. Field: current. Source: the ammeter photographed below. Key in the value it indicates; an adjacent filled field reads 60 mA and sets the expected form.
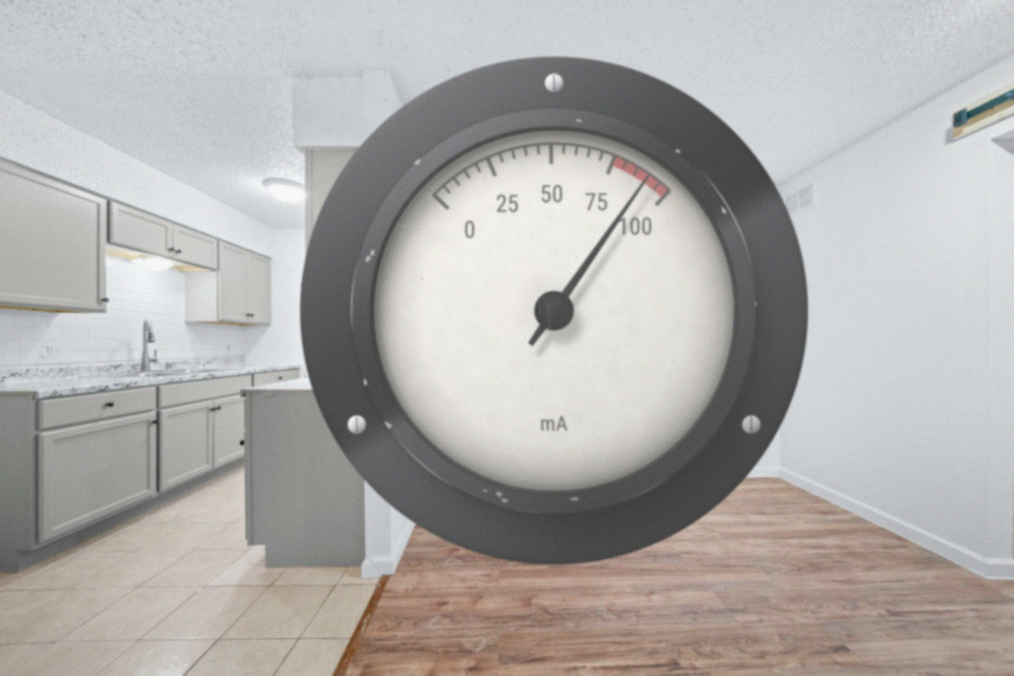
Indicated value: 90 mA
